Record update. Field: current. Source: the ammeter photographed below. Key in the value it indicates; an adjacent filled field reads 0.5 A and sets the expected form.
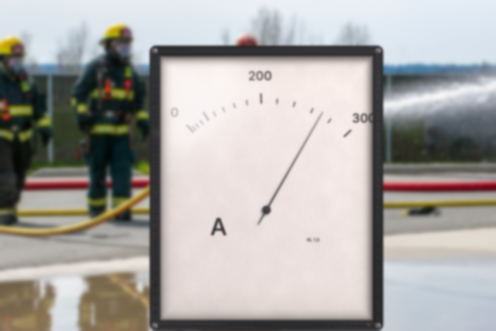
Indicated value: 270 A
